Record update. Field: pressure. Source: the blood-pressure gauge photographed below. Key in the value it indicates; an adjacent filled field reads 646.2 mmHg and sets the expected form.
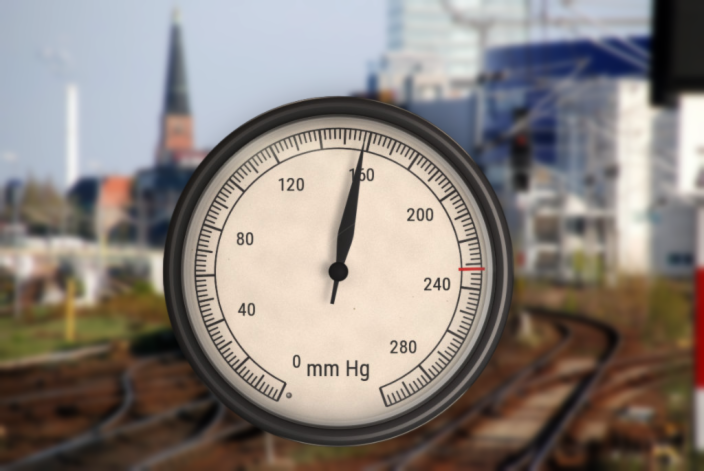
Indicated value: 158 mmHg
